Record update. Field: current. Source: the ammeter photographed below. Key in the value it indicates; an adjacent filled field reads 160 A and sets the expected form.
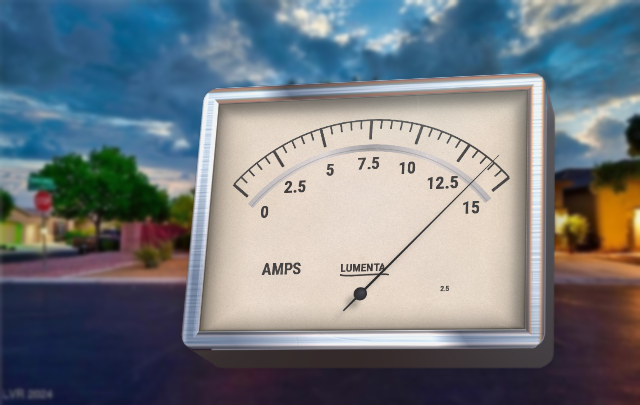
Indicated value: 14 A
